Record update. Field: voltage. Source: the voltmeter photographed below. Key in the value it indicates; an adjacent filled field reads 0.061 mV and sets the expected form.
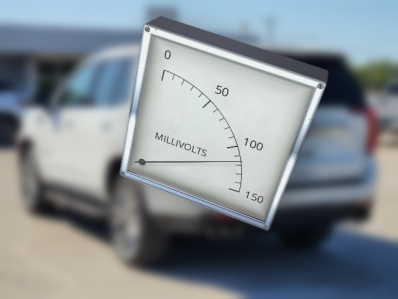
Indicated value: 115 mV
